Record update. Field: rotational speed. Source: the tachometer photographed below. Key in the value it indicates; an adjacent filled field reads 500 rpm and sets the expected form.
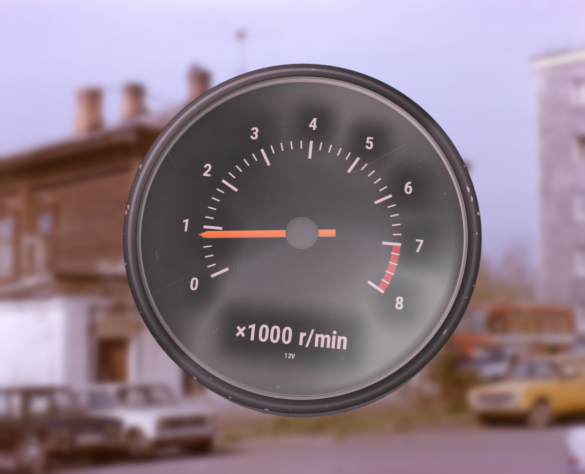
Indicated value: 800 rpm
